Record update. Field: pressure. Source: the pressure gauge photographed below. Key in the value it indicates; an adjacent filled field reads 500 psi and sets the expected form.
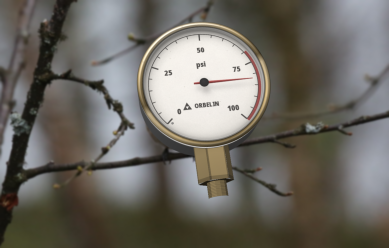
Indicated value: 82.5 psi
